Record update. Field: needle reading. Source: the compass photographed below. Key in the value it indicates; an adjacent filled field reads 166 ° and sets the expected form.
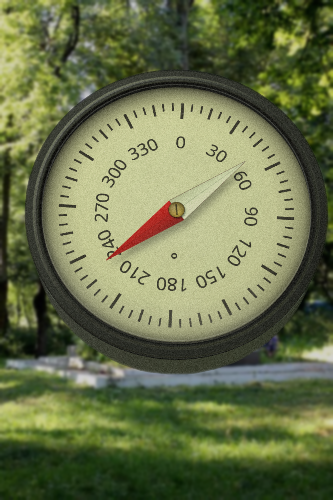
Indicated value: 230 °
